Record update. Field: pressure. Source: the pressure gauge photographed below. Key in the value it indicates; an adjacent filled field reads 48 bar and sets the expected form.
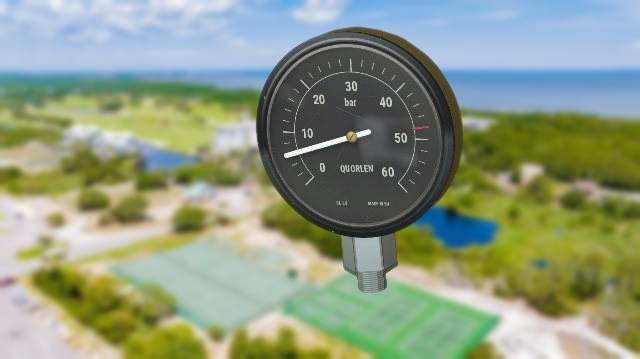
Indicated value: 6 bar
